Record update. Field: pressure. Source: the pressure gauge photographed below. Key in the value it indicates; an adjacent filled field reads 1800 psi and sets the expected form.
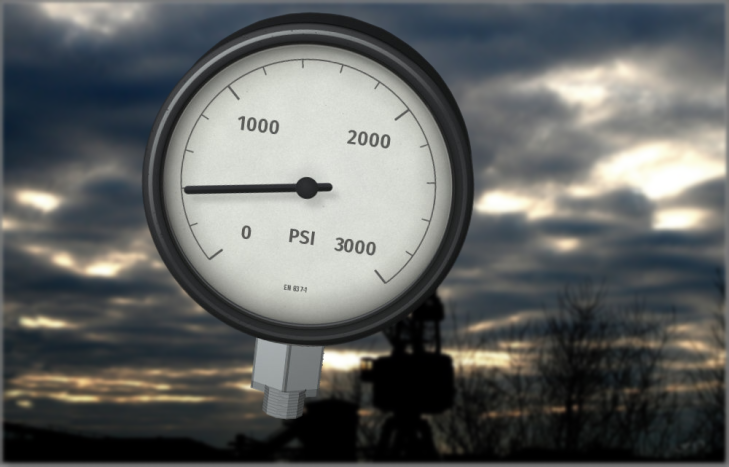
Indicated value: 400 psi
